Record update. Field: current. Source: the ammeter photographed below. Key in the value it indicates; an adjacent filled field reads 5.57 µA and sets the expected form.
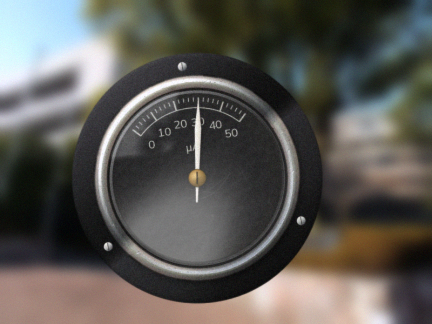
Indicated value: 30 µA
